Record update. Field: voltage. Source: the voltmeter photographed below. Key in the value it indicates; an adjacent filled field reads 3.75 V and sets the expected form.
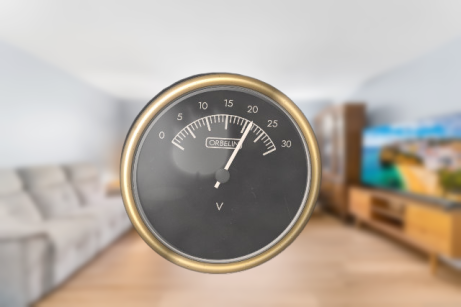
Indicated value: 21 V
